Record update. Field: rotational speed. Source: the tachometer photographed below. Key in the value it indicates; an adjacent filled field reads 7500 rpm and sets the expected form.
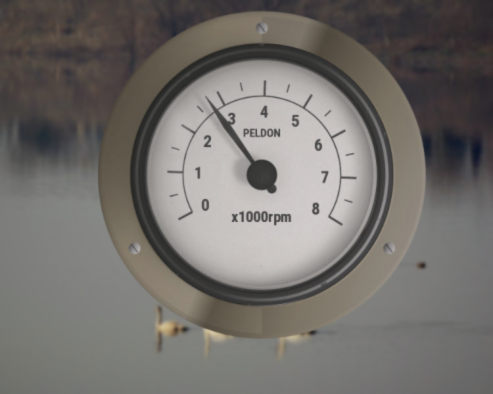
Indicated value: 2750 rpm
